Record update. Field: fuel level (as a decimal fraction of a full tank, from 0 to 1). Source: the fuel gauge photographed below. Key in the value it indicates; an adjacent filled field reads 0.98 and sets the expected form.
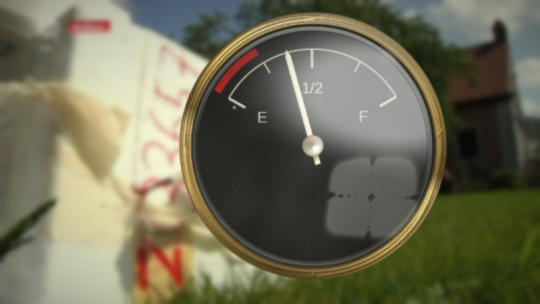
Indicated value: 0.375
